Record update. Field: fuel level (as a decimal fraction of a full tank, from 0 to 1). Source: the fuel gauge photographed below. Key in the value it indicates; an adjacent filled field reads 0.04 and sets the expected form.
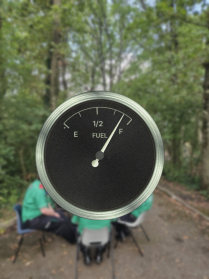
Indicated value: 0.875
